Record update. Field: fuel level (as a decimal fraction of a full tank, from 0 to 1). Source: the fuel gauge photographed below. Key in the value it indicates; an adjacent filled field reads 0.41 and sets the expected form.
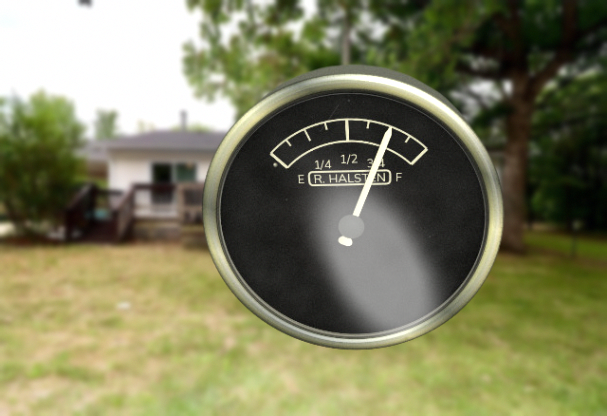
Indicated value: 0.75
